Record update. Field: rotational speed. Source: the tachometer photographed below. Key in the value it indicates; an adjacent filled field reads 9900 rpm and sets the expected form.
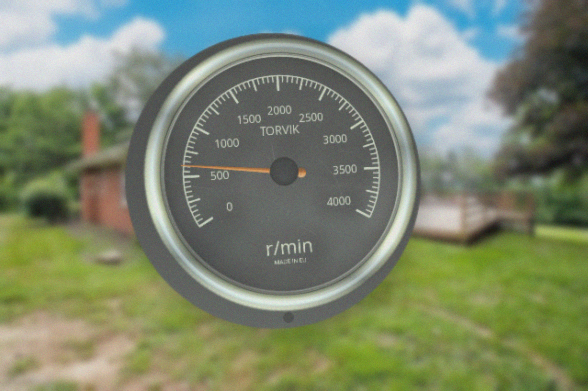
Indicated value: 600 rpm
